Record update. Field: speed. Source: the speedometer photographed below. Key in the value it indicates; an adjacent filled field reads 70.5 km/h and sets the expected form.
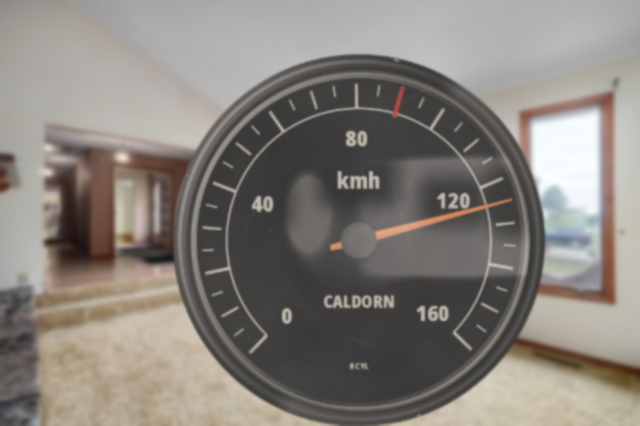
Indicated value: 125 km/h
